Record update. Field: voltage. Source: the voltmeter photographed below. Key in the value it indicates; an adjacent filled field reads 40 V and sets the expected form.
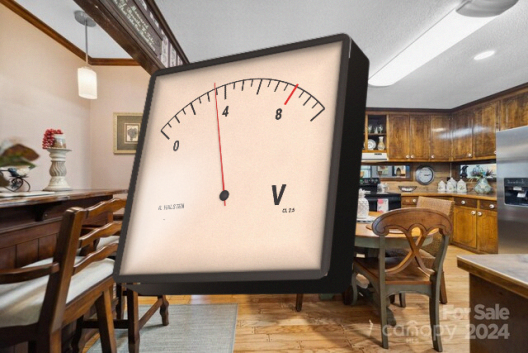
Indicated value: 3.5 V
